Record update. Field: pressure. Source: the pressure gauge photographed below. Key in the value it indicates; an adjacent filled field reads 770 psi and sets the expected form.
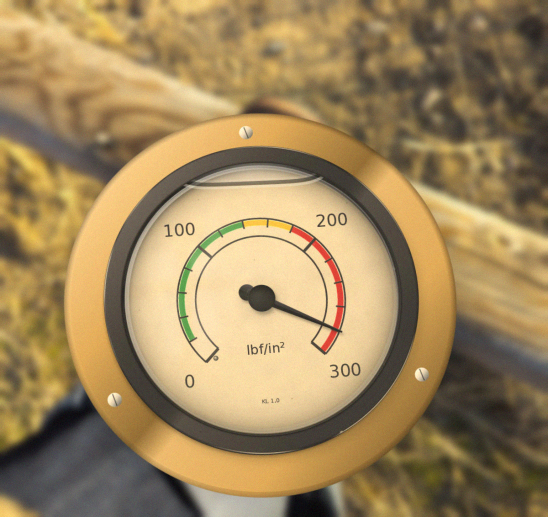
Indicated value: 280 psi
